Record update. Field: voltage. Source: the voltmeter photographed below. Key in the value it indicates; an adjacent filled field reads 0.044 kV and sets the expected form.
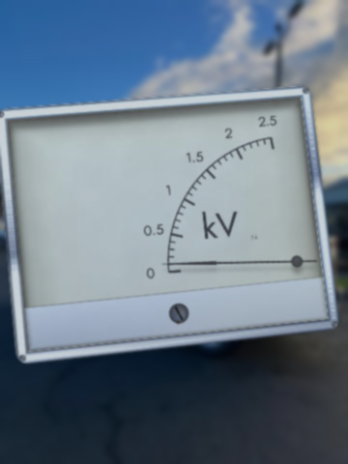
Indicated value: 0.1 kV
